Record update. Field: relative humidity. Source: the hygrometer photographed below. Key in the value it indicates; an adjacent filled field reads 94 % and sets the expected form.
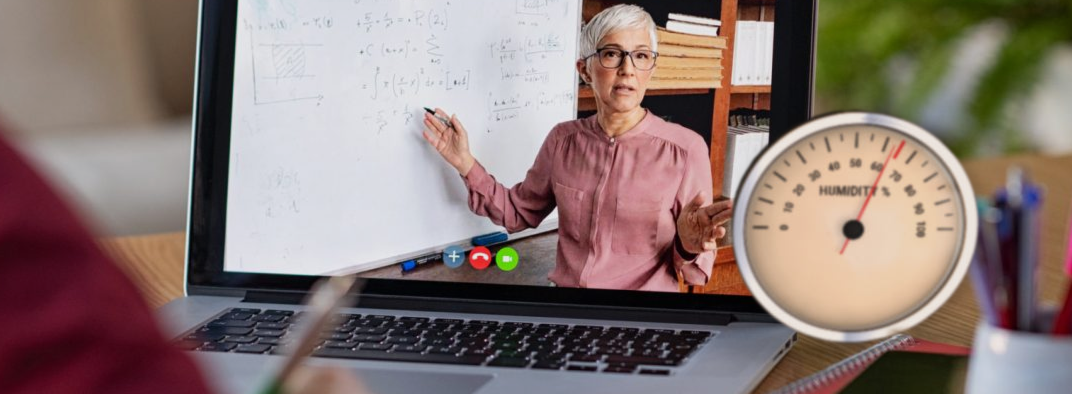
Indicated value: 62.5 %
